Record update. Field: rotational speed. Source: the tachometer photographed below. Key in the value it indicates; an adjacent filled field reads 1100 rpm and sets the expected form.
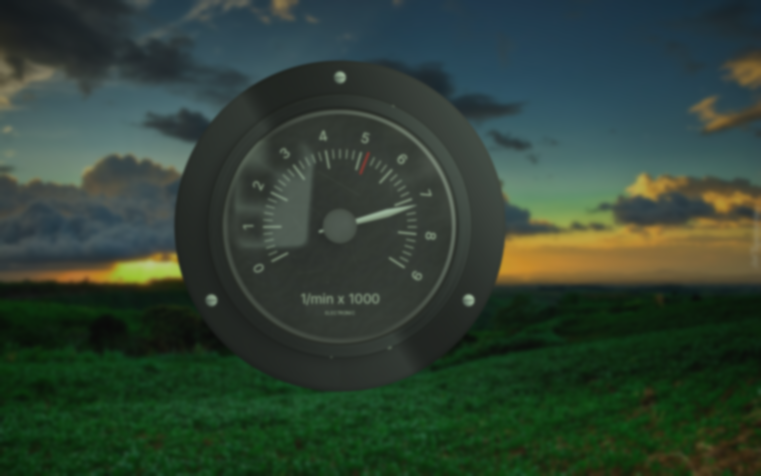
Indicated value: 7200 rpm
